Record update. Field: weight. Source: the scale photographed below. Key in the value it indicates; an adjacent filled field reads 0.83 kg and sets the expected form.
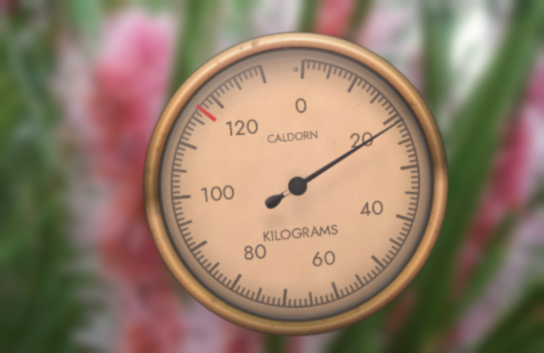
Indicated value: 21 kg
